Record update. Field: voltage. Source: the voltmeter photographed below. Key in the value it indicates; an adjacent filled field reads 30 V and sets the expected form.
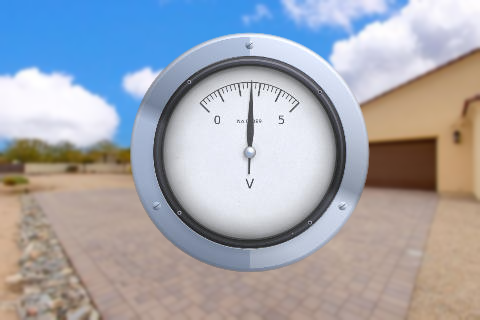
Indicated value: 2.6 V
